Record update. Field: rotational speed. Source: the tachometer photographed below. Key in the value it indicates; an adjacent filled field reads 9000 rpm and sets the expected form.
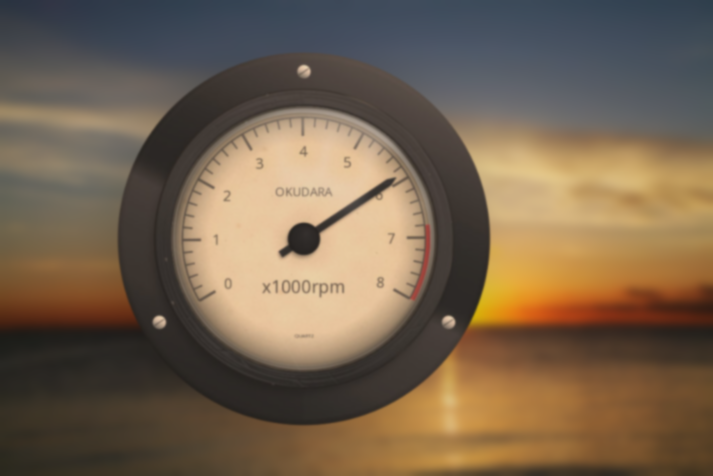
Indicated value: 5900 rpm
